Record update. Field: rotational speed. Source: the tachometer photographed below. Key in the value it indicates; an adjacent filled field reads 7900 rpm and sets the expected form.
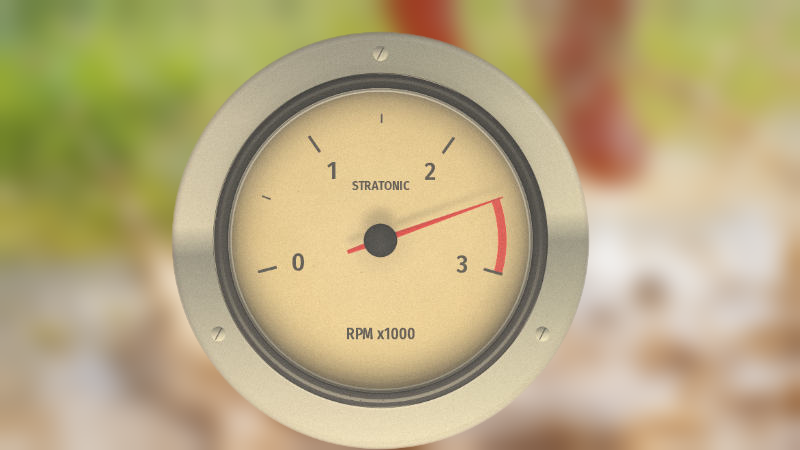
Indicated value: 2500 rpm
